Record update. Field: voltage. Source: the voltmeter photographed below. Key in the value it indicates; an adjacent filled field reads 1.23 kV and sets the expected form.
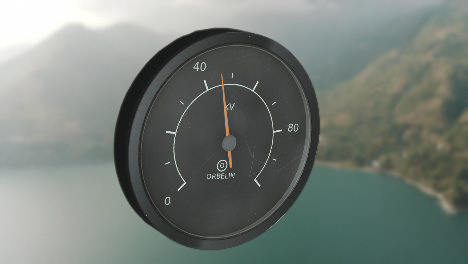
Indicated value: 45 kV
